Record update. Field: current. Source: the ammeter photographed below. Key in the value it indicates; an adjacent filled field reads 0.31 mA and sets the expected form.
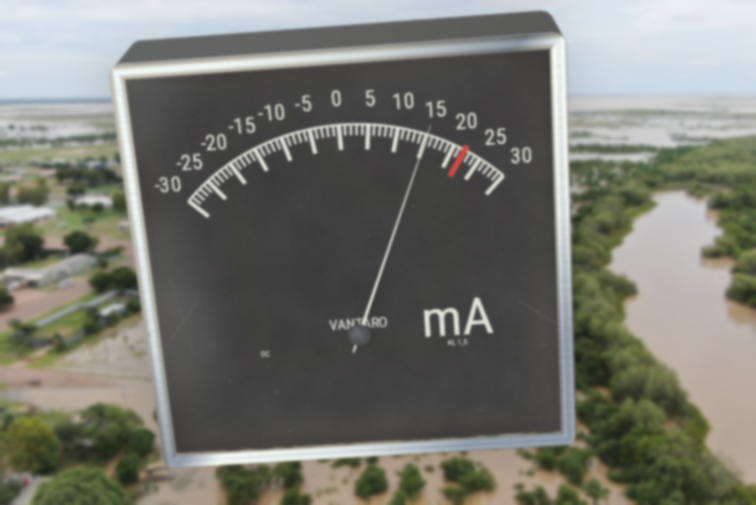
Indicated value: 15 mA
